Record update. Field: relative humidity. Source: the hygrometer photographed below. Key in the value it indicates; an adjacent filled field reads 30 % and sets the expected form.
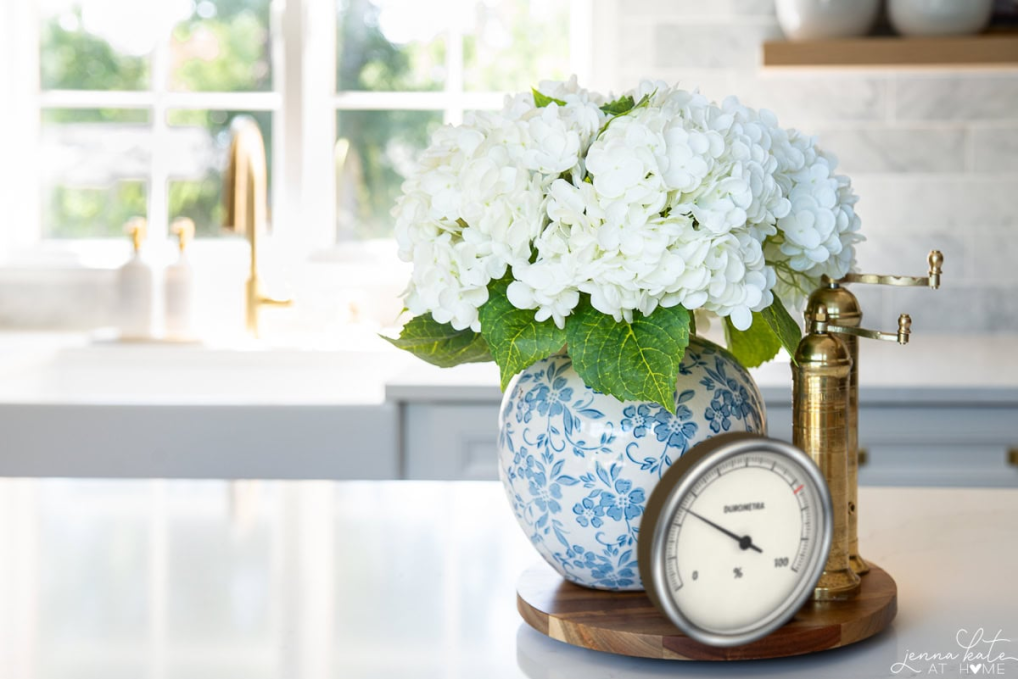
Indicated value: 25 %
